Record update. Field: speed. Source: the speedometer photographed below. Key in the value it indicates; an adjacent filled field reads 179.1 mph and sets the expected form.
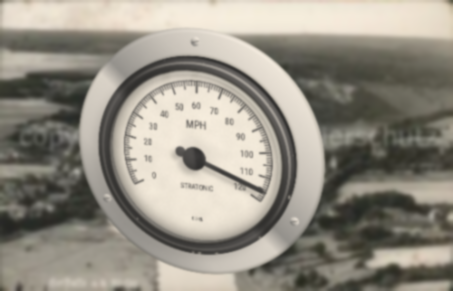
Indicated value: 115 mph
